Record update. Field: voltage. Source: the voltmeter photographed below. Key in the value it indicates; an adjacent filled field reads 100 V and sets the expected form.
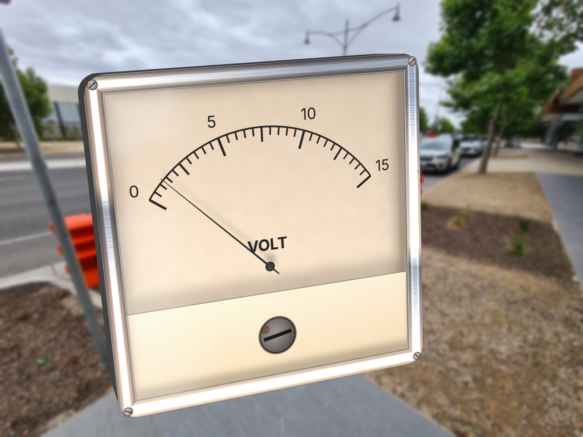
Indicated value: 1.25 V
